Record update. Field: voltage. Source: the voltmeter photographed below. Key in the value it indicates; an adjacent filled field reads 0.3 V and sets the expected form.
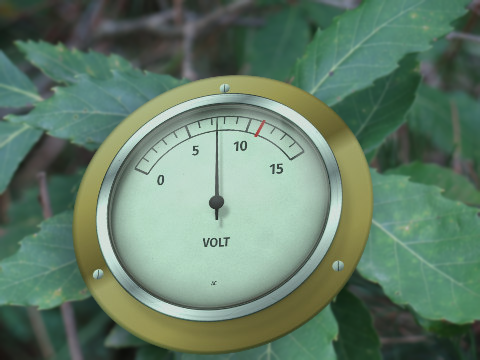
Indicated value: 7.5 V
